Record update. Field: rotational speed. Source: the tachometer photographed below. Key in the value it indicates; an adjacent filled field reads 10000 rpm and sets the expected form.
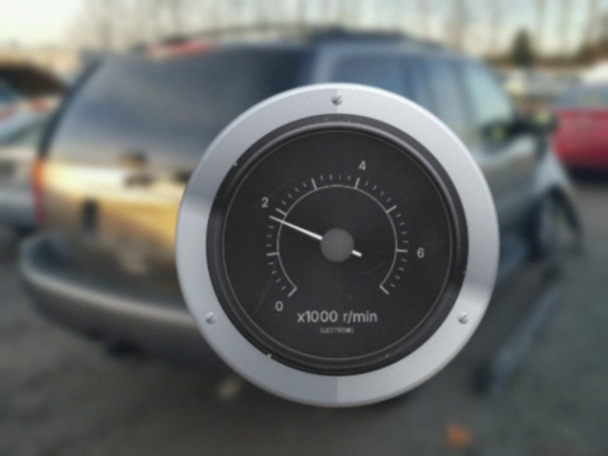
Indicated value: 1800 rpm
